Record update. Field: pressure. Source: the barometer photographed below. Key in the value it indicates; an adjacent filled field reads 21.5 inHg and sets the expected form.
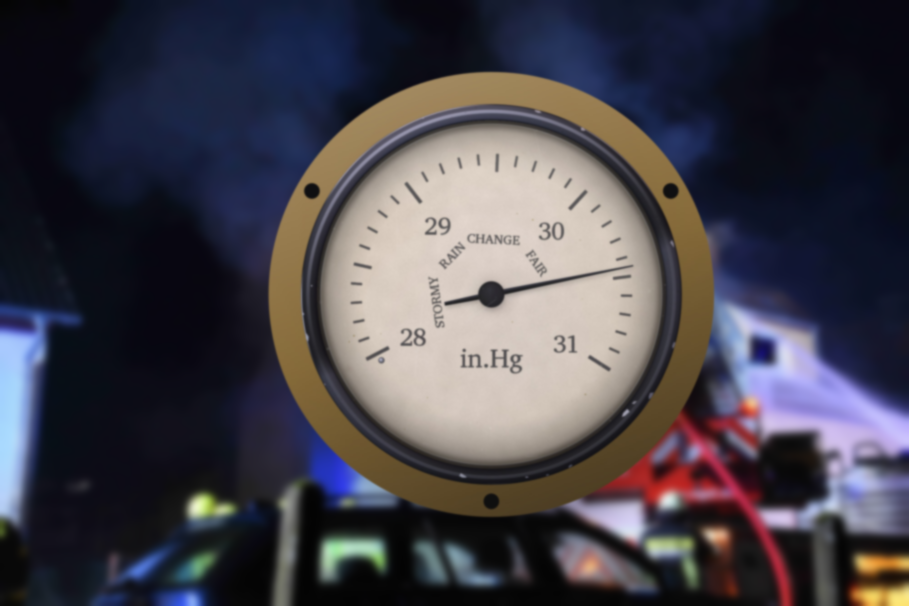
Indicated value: 30.45 inHg
